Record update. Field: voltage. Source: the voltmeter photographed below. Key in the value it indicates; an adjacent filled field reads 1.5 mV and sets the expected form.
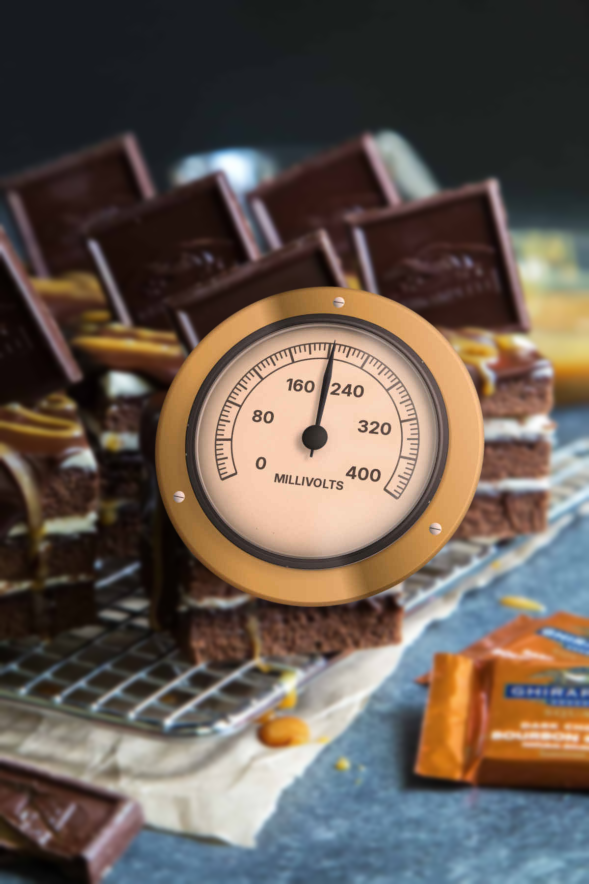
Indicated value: 205 mV
